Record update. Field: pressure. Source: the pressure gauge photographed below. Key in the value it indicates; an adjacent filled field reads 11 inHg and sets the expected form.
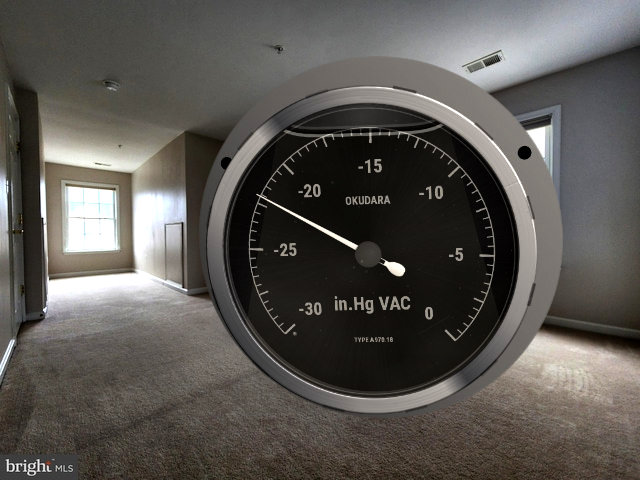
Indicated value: -22 inHg
